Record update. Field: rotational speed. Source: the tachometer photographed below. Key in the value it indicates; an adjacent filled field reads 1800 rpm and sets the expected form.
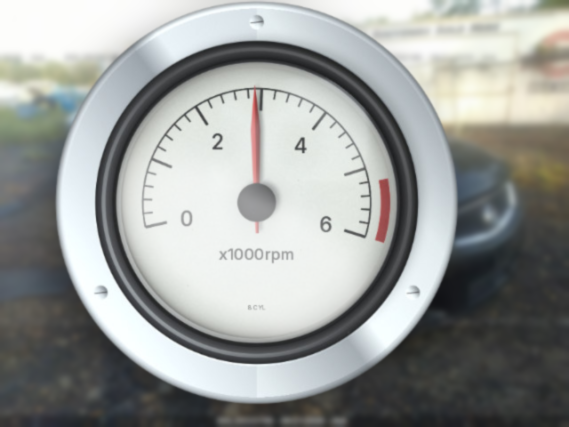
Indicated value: 2900 rpm
